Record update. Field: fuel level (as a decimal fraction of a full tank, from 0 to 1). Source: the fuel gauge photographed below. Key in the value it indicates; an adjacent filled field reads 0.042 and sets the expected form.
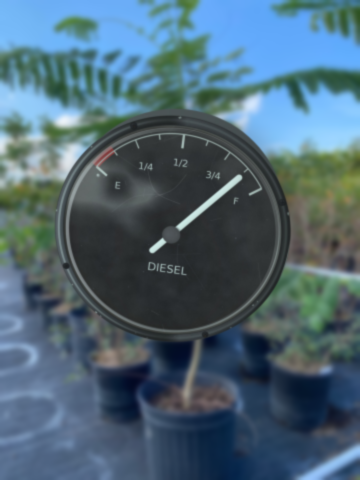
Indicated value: 0.875
